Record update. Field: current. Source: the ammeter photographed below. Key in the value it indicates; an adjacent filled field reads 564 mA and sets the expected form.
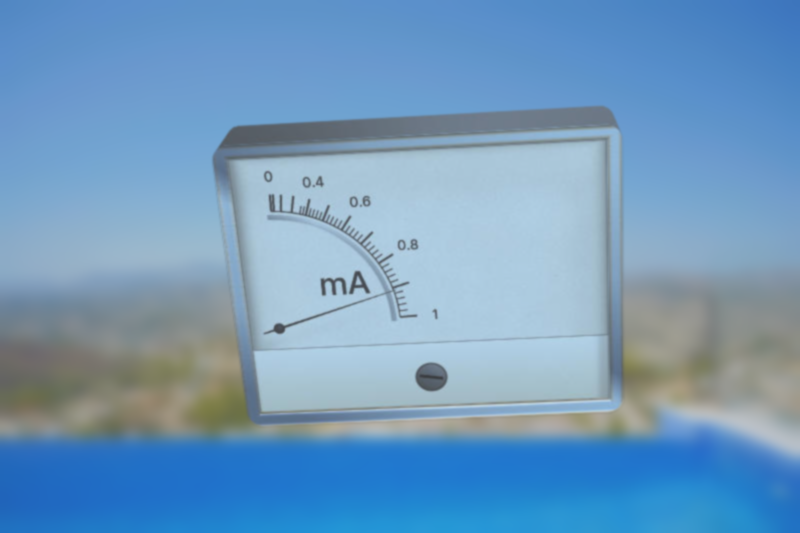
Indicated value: 0.9 mA
